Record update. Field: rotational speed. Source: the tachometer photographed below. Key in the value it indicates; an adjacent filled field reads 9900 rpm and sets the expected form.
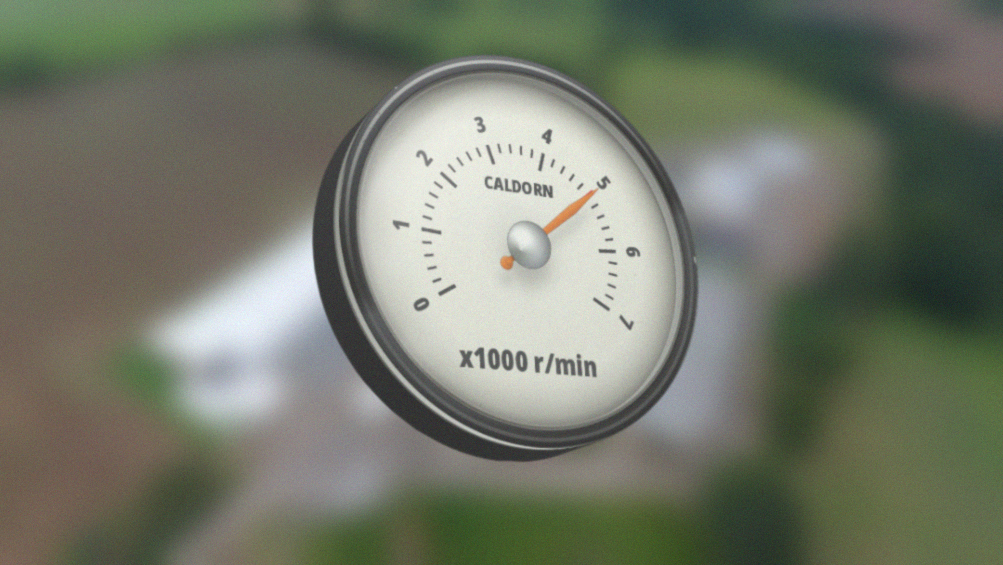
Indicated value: 5000 rpm
